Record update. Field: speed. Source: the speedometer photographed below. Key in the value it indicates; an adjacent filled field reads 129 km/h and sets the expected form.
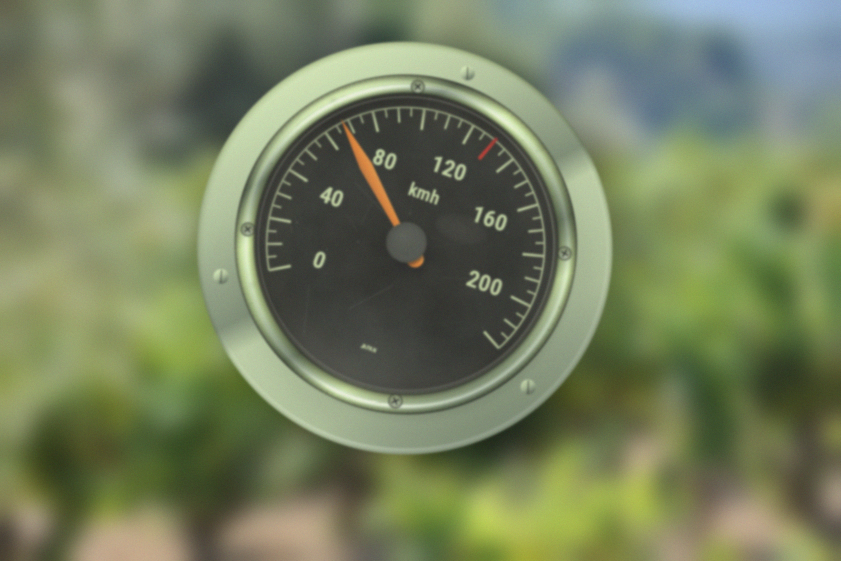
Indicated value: 67.5 km/h
